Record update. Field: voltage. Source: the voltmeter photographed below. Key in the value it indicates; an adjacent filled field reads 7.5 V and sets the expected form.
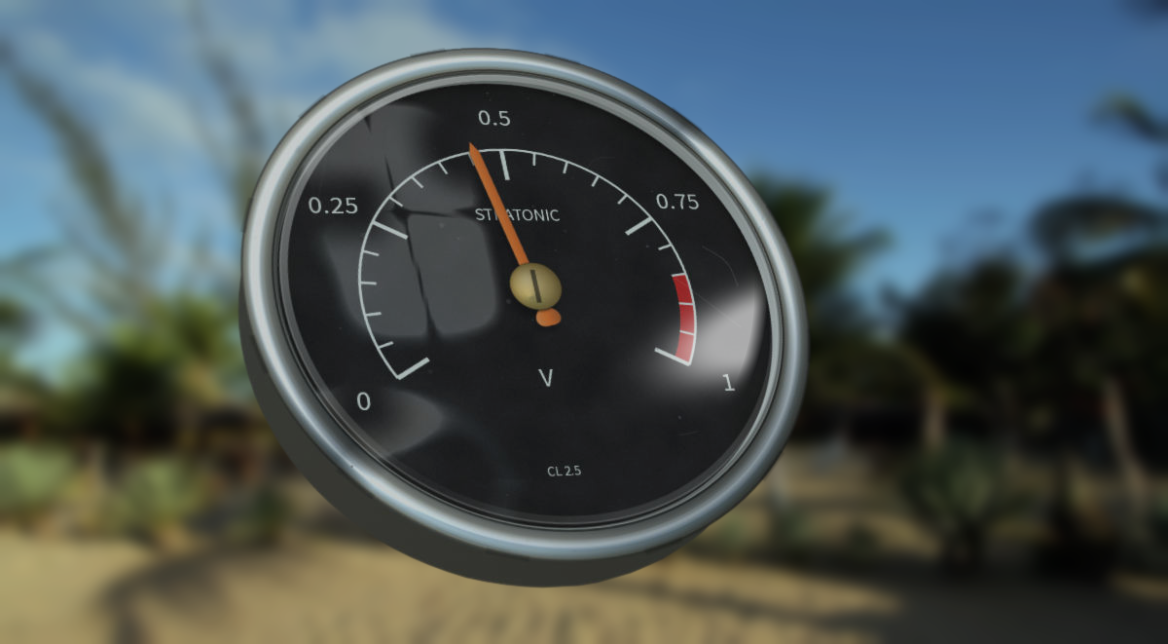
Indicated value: 0.45 V
